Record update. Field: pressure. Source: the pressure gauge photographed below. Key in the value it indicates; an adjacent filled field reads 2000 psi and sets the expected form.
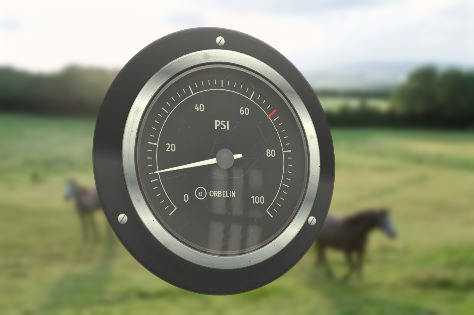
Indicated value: 12 psi
